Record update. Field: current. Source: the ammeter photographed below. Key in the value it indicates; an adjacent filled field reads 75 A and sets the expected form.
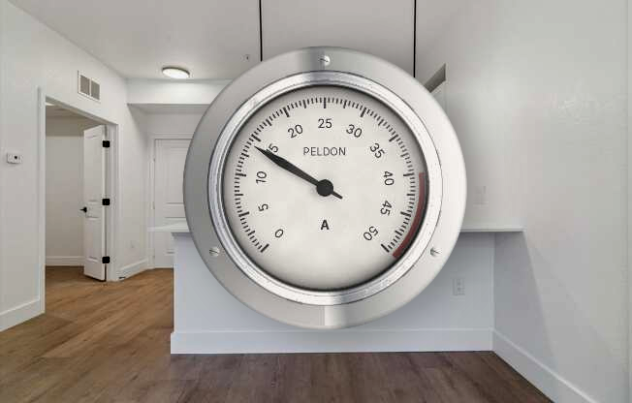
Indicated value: 14 A
